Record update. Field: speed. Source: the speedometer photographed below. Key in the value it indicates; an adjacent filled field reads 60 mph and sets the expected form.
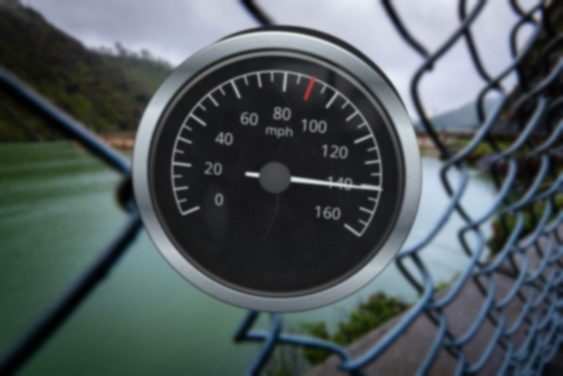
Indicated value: 140 mph
